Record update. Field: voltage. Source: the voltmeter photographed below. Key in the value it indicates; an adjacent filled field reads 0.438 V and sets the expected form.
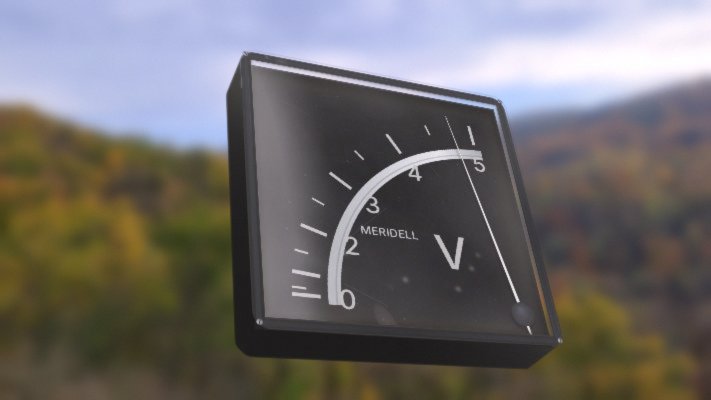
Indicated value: 4.75 V
